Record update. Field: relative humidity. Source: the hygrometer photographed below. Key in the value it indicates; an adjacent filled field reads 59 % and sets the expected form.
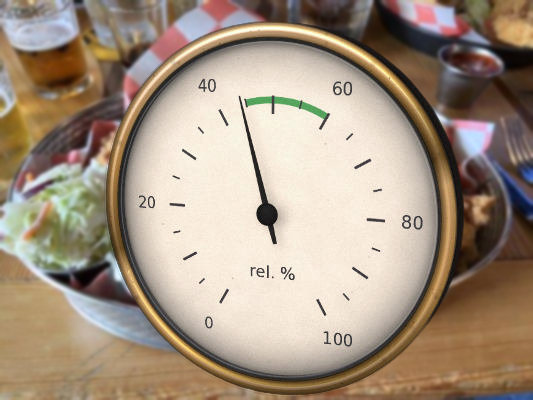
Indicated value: 45 %
